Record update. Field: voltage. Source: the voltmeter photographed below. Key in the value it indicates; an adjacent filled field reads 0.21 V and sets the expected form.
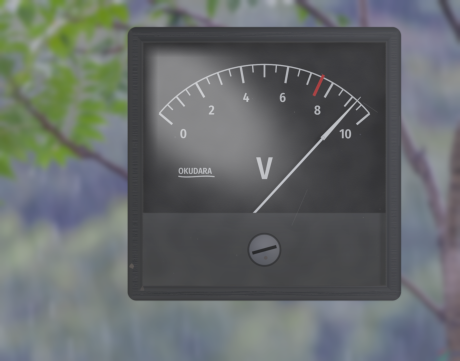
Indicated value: 9.25 V
